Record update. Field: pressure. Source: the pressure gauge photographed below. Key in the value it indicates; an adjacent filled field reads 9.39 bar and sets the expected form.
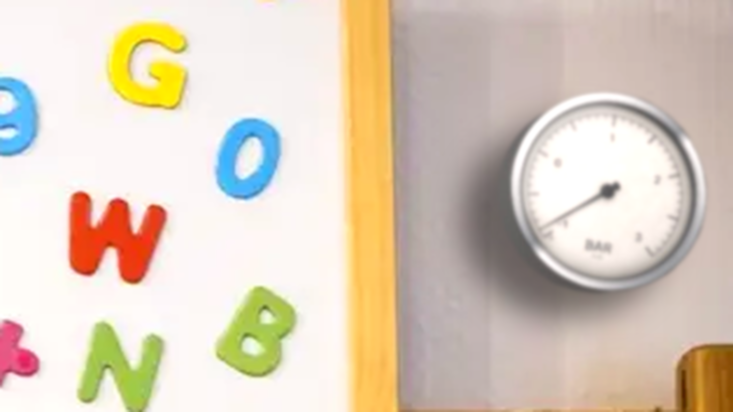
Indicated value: -0.9 bar
